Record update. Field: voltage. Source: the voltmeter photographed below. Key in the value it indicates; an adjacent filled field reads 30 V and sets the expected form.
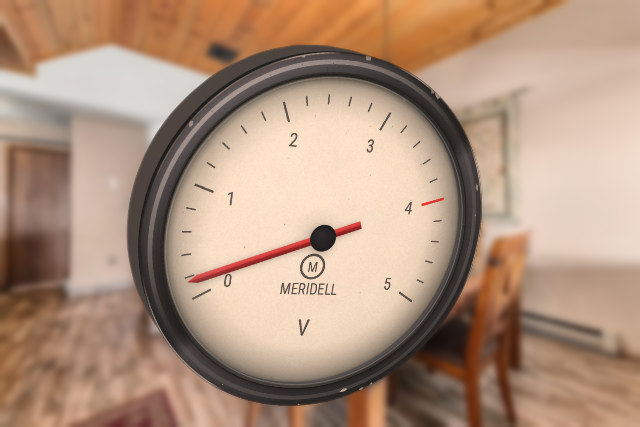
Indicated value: 0.2 V
